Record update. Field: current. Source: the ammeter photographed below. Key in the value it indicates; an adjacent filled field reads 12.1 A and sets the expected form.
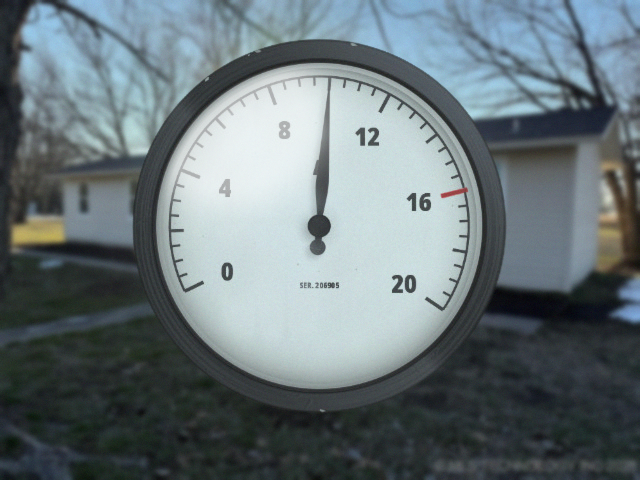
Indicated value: 10 A
